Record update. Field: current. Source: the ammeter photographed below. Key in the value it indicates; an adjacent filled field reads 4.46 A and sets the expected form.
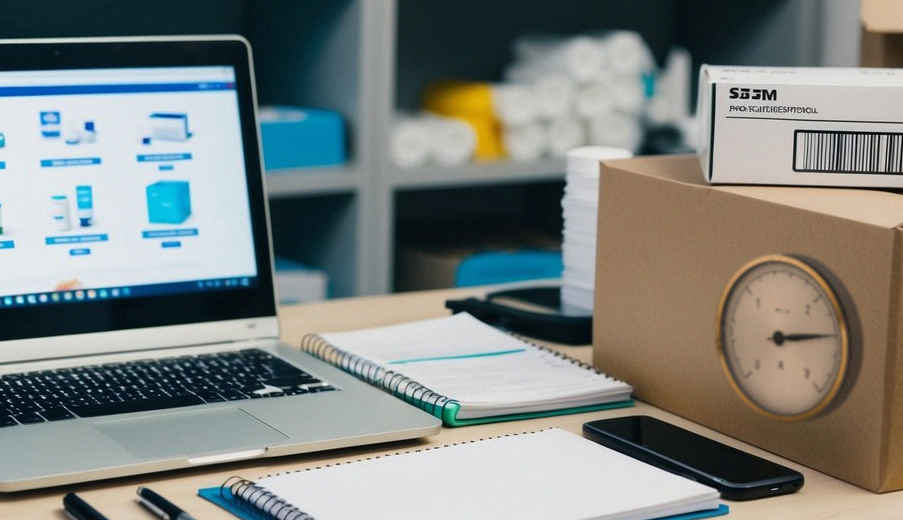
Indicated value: 2.4 A
